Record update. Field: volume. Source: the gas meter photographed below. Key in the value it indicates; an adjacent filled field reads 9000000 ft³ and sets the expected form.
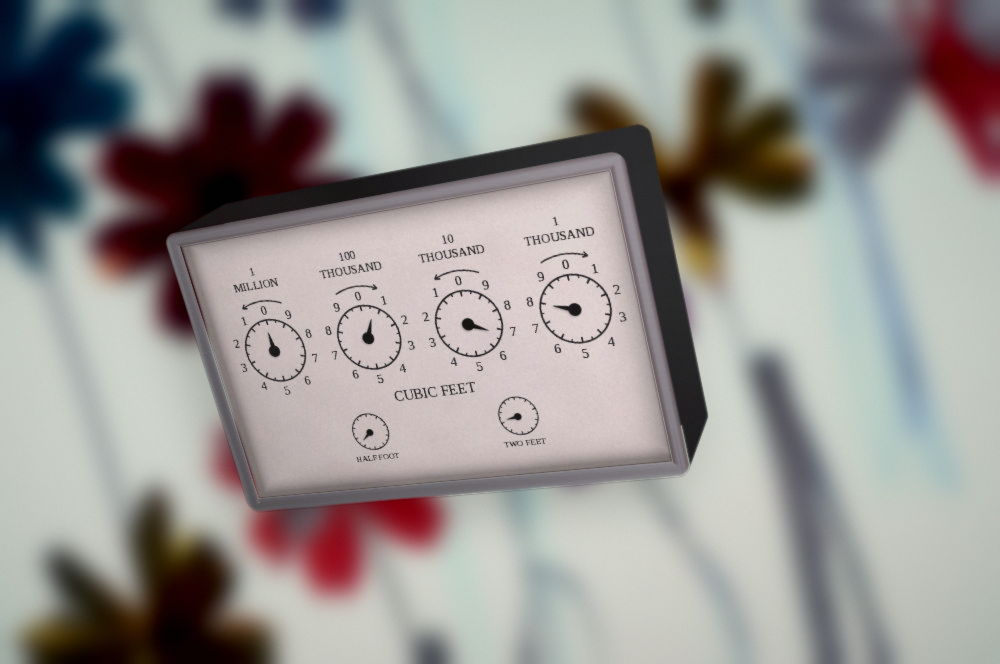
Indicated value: 6800 ft³
